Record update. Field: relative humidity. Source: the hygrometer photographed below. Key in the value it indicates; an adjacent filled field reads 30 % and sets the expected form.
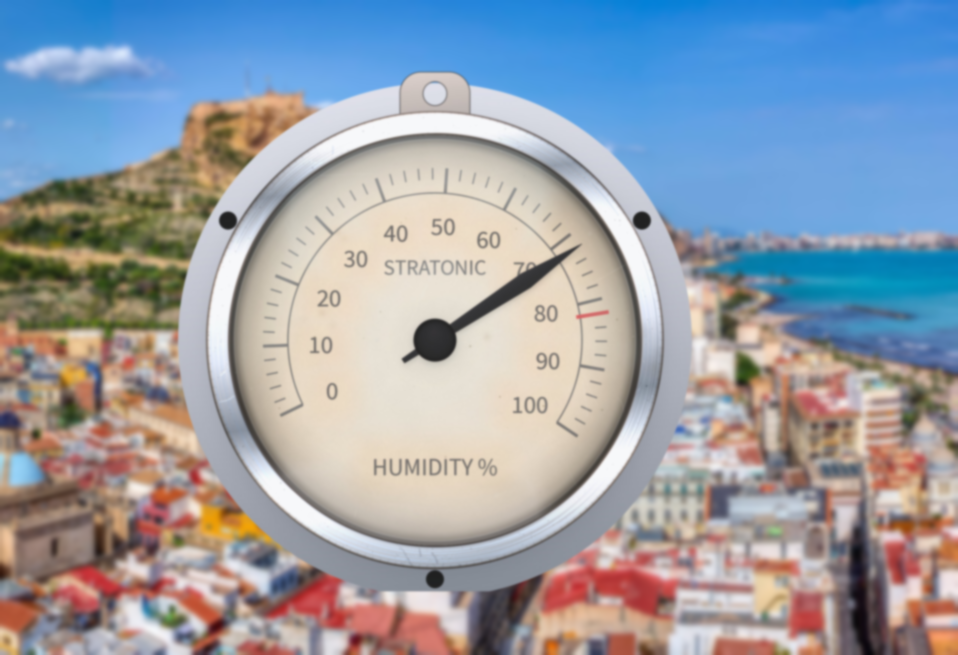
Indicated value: 72 %
